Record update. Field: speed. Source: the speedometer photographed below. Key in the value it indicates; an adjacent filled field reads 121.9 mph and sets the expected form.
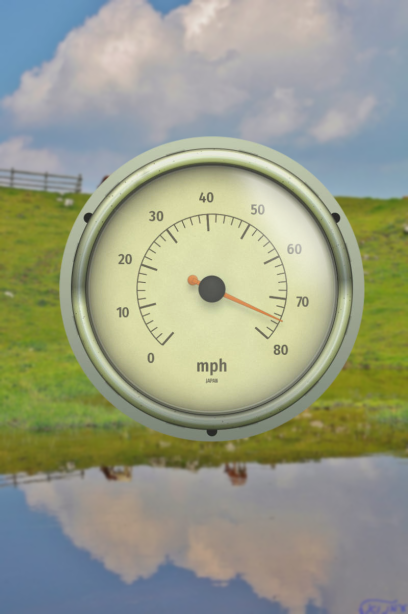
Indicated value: 75 mph
